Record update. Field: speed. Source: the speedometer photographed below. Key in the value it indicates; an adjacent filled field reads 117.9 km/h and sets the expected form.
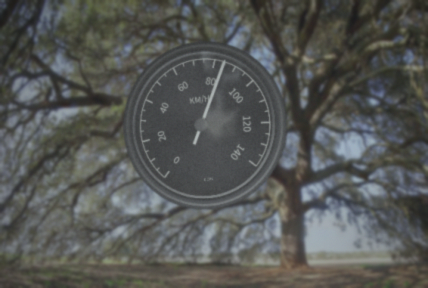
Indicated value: 85 km/h
